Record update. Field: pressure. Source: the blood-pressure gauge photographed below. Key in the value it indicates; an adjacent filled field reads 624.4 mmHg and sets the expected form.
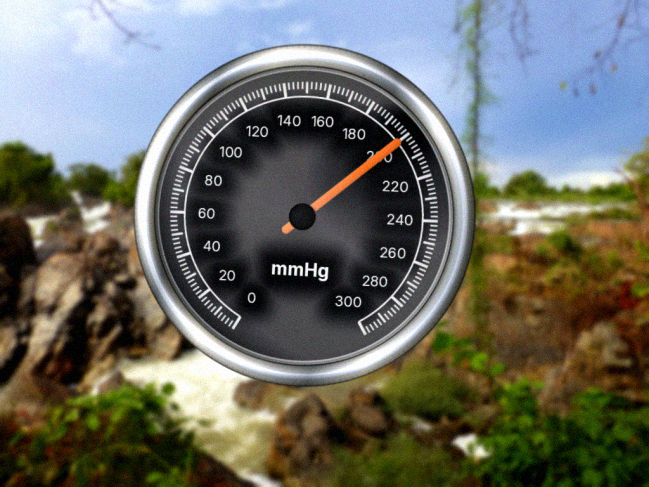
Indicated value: 200 mmHg
